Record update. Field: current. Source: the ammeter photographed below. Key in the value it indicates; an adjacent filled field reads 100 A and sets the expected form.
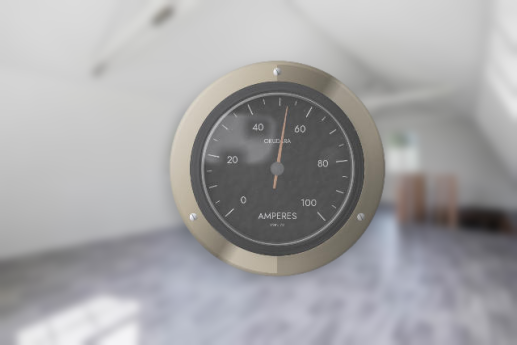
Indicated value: 52.5 A
